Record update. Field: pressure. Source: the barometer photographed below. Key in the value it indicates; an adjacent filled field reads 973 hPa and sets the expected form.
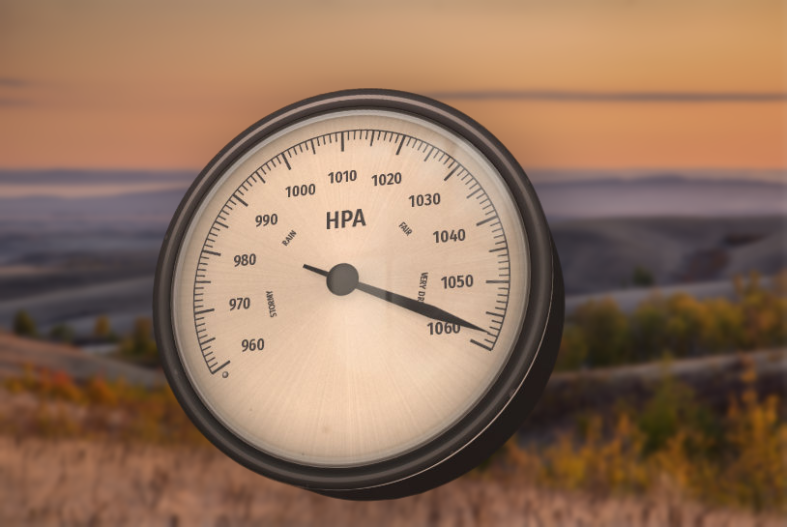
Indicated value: 1058 hPa
